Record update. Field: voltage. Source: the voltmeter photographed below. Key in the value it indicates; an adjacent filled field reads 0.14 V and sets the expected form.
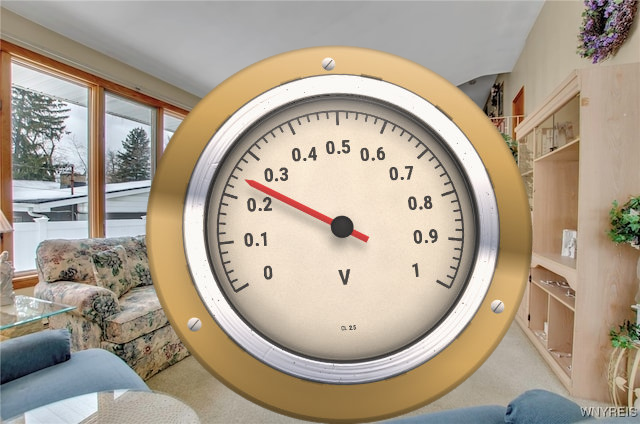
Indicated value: 0.24 V
